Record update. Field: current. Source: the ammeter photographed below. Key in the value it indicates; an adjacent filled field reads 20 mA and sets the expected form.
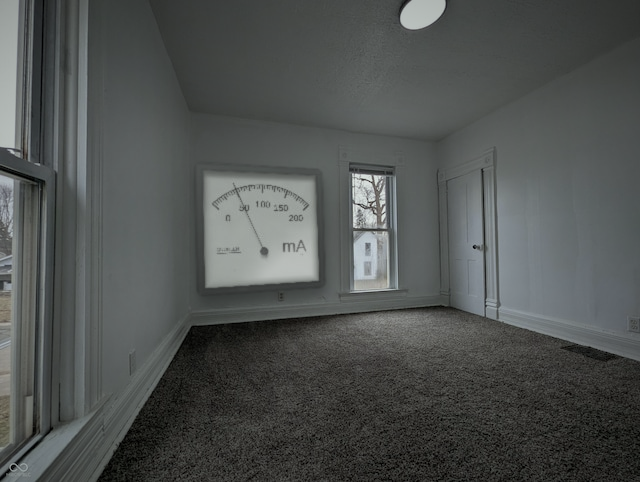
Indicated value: 50 mA
